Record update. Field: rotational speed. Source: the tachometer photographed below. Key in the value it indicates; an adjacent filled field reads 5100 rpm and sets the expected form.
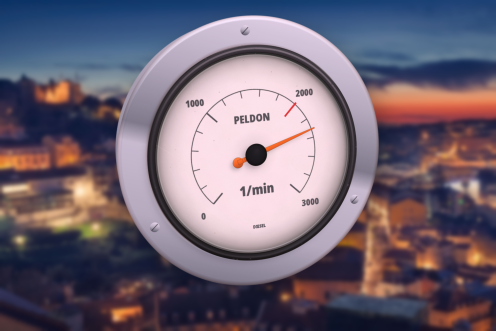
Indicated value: 2300 rpm
